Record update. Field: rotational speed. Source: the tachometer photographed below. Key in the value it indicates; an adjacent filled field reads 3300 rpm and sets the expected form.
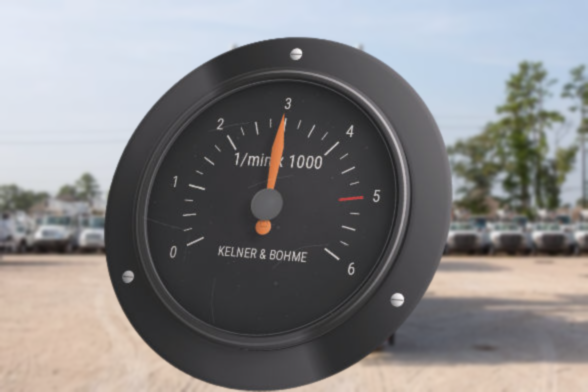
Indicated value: 3000 rpm
